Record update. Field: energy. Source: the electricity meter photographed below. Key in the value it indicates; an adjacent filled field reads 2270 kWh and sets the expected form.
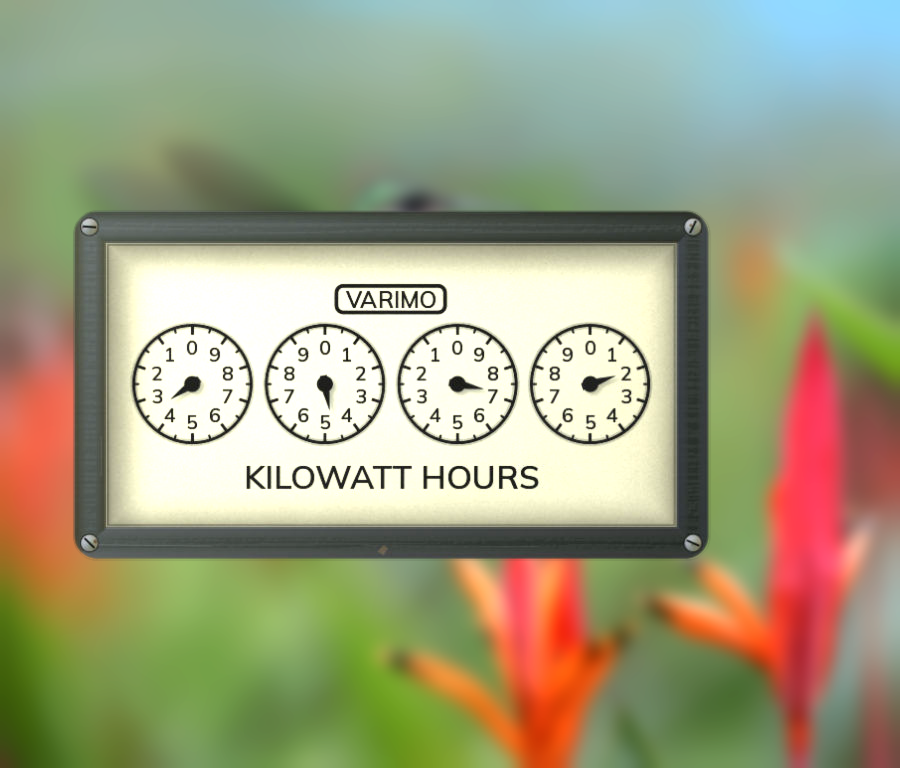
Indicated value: 3472 kWh
